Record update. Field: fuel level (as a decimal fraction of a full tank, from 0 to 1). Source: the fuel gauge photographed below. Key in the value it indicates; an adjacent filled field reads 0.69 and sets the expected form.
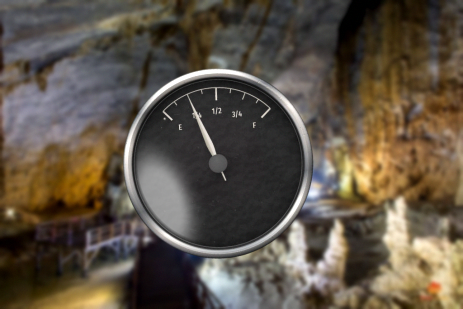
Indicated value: 0.25
